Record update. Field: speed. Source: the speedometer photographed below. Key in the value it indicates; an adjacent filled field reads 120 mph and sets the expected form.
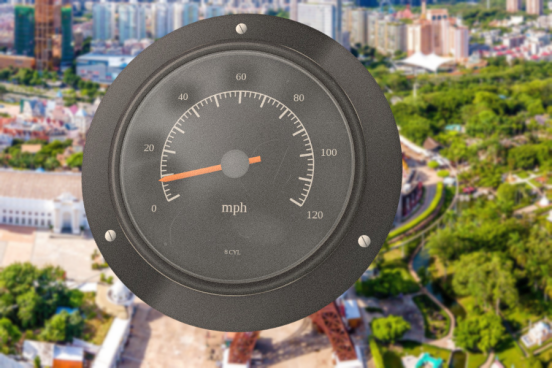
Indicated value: 8 mph
